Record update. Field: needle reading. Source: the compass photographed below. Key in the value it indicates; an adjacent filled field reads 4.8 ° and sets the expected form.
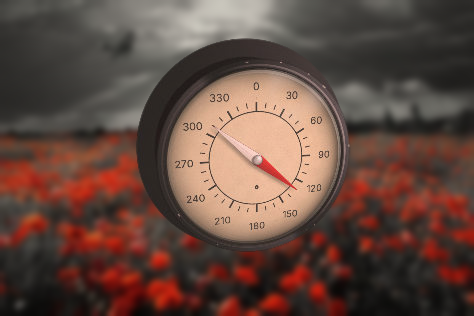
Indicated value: 130 °
